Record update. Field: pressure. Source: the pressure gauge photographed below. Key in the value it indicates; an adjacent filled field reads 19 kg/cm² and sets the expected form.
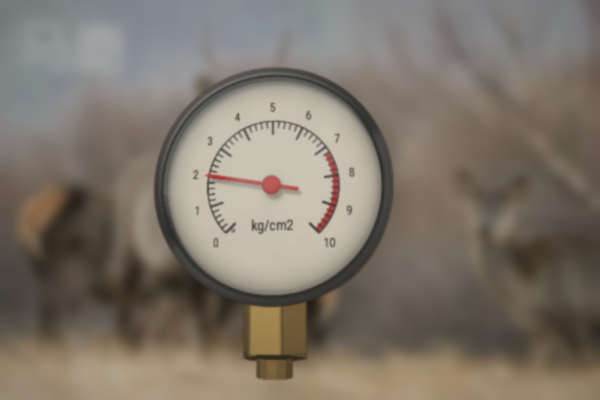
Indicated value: 2 kg/cm²
